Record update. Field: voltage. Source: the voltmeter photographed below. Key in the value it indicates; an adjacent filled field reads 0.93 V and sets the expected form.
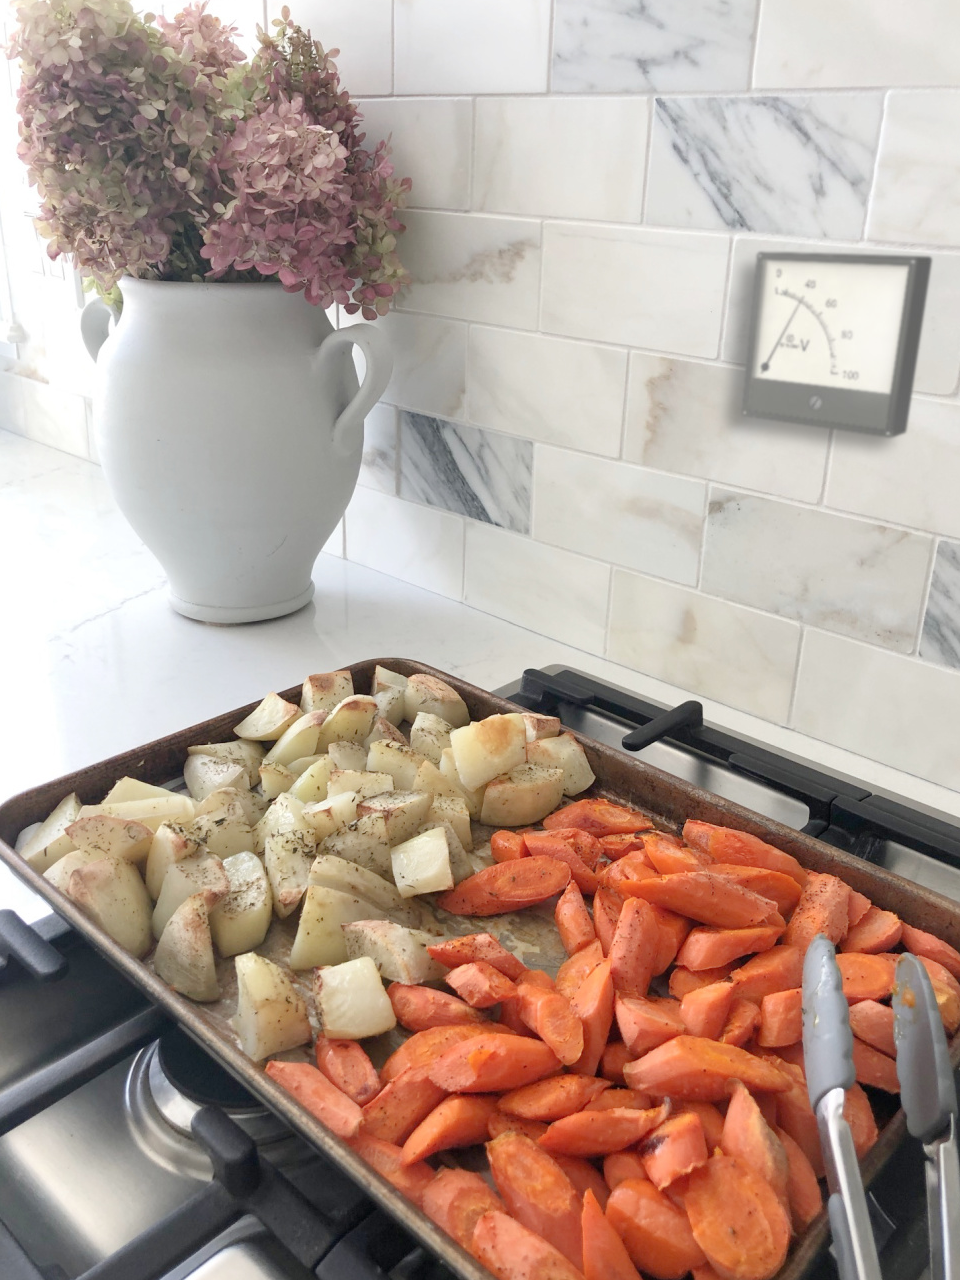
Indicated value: 40 V
